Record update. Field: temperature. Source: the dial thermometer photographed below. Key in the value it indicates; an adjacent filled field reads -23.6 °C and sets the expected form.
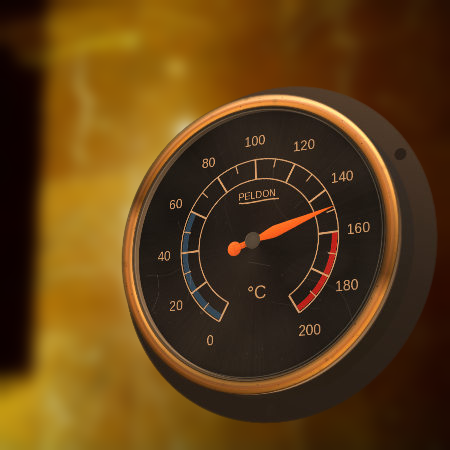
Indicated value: 150 °C
